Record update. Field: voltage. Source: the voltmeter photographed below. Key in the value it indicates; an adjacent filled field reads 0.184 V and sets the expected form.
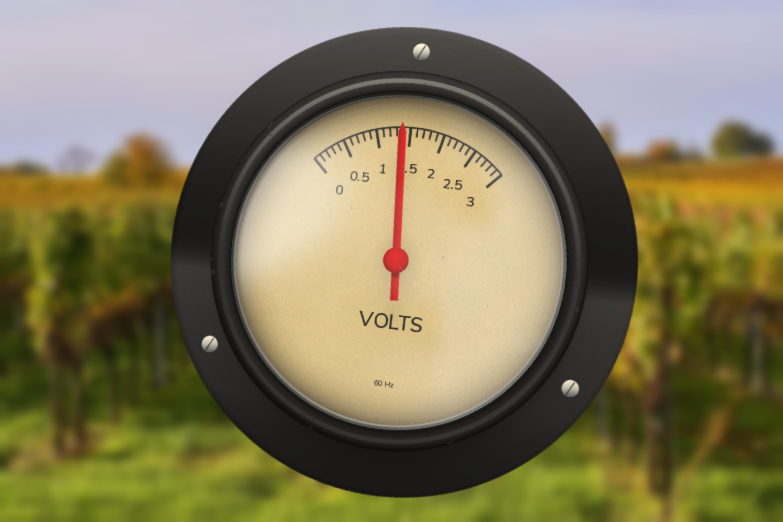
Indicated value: 1.4 V
